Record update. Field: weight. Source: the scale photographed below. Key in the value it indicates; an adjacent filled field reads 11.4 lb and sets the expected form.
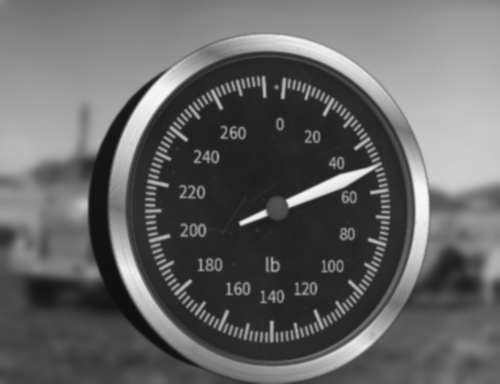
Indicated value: 50 lb
